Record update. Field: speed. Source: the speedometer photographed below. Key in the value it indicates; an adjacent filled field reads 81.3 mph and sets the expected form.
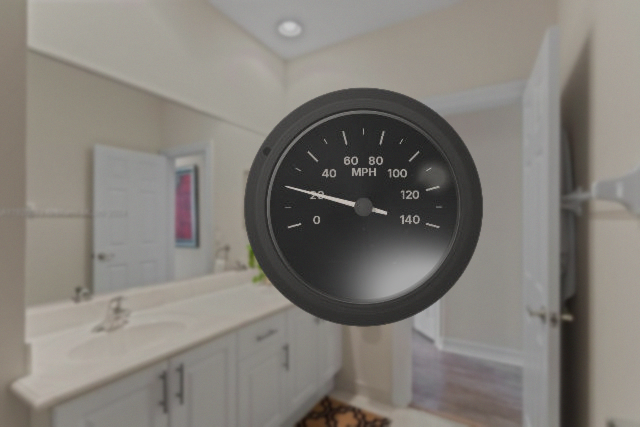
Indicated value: 20 mph
